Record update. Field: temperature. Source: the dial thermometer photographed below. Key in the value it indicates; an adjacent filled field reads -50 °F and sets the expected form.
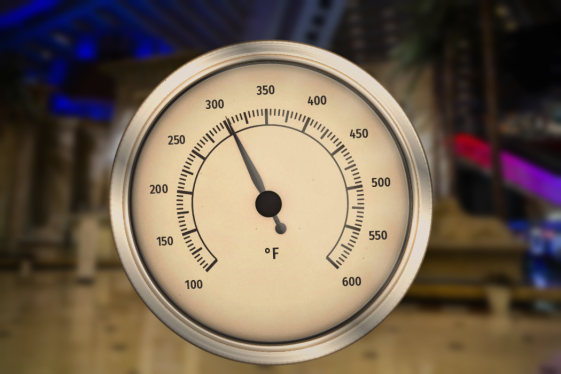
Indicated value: 305 °F
